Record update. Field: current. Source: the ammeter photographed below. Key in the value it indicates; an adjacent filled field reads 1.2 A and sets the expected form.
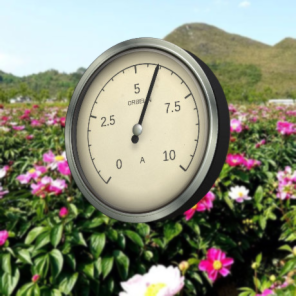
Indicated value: 6 A
